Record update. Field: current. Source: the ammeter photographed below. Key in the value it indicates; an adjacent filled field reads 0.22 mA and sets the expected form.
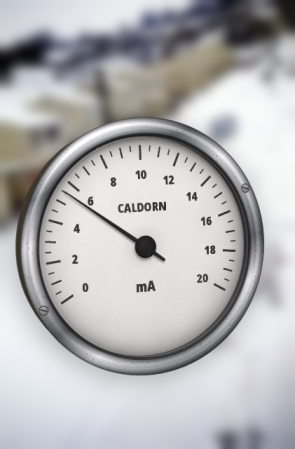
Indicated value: 5.5 mA
